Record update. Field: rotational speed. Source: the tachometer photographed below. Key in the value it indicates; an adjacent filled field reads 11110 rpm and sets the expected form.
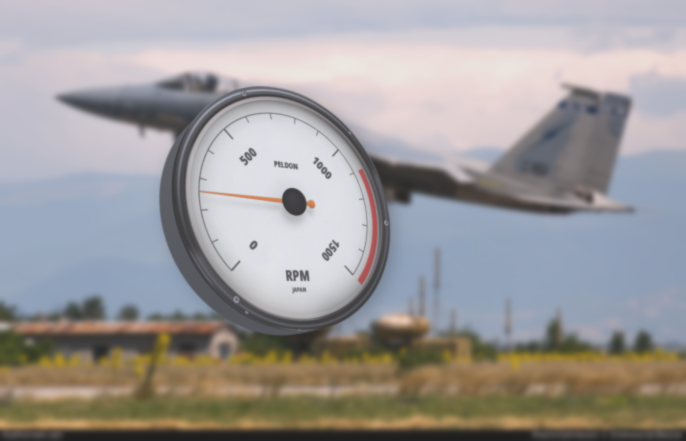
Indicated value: 250 rpm
